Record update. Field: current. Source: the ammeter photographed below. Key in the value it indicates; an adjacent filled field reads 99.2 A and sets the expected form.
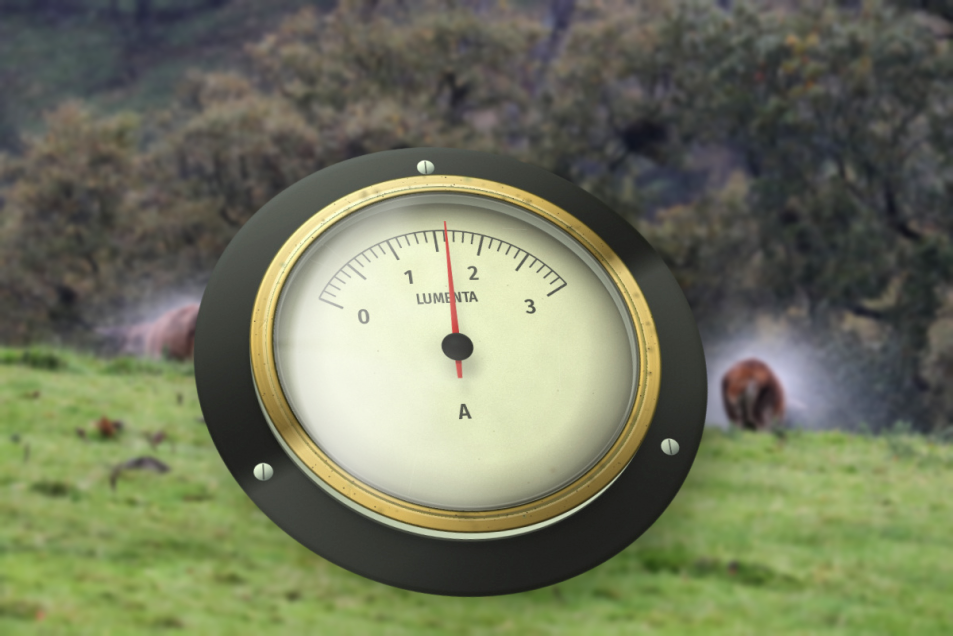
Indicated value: 1.6 A
